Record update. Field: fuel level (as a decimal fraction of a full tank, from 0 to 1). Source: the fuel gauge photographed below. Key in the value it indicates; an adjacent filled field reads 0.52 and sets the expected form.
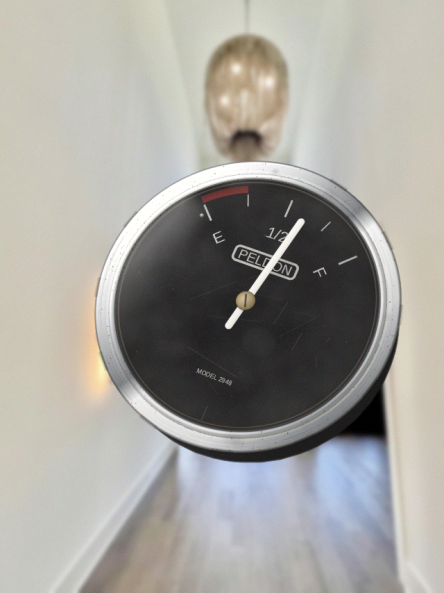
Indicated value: 0.625
